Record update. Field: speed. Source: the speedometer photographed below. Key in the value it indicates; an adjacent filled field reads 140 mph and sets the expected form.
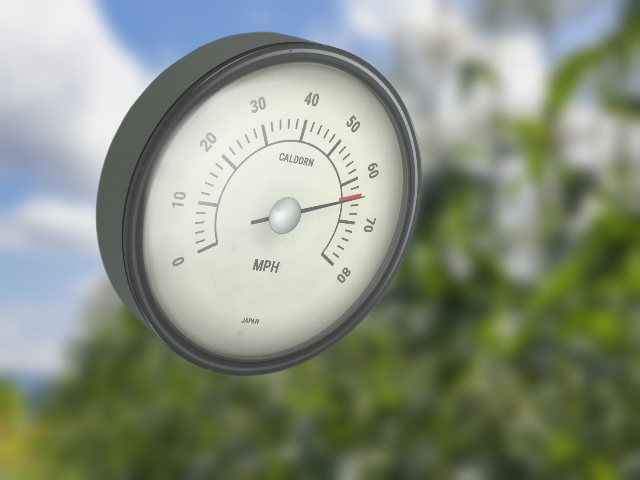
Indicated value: 64 mph
